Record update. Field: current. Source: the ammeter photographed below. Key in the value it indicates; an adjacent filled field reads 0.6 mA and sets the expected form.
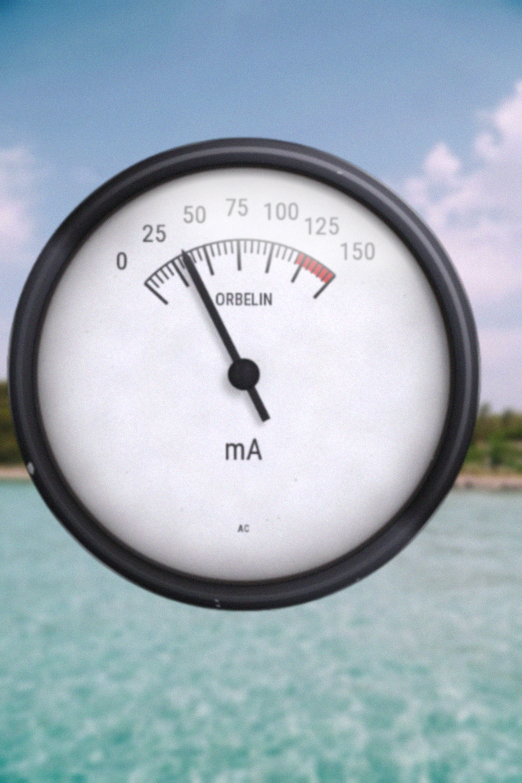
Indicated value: 35 mA
